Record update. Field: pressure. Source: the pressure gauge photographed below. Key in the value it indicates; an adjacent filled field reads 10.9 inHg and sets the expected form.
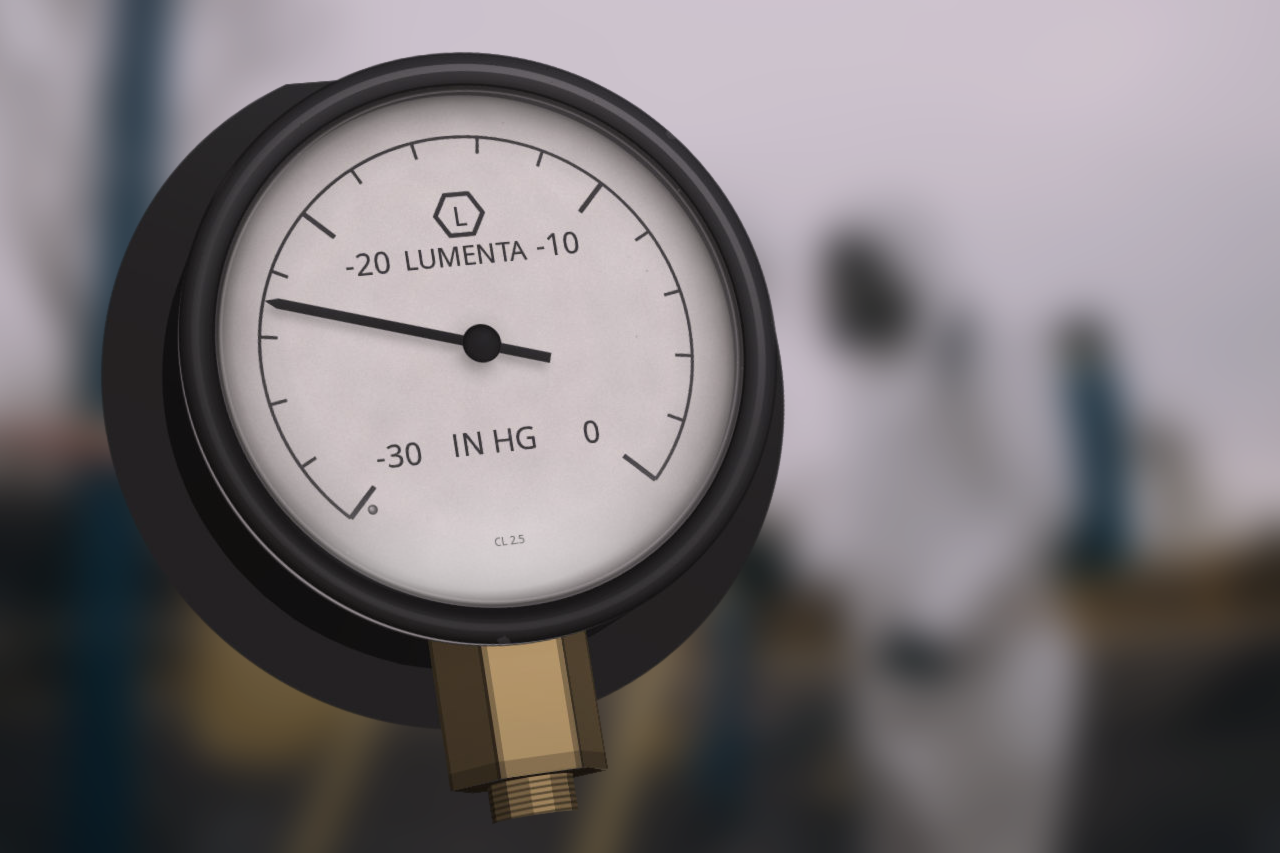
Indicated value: -23 inHg
